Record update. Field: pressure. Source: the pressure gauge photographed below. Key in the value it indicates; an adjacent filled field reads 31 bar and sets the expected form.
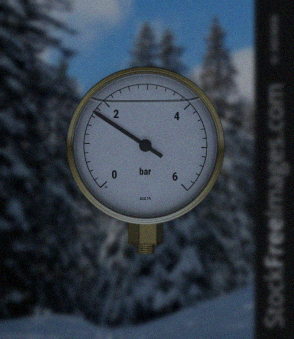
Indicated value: 1.7 bar
